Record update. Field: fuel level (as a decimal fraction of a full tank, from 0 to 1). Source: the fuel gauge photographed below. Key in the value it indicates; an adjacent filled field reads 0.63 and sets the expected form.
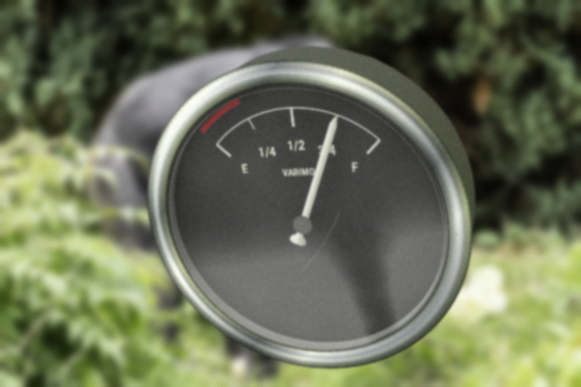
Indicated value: 0.75
